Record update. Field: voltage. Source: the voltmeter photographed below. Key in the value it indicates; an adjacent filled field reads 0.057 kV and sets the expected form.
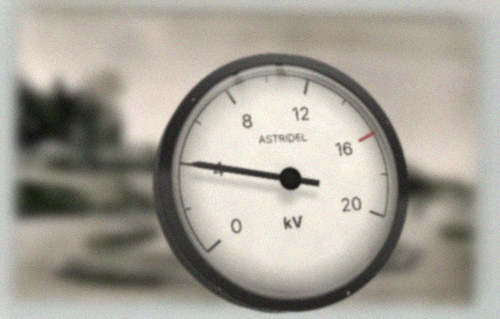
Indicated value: 4 kV
